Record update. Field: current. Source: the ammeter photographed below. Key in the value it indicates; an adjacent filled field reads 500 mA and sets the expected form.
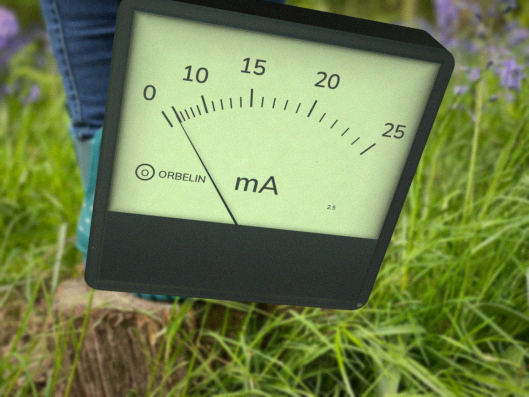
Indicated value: 5 mA
